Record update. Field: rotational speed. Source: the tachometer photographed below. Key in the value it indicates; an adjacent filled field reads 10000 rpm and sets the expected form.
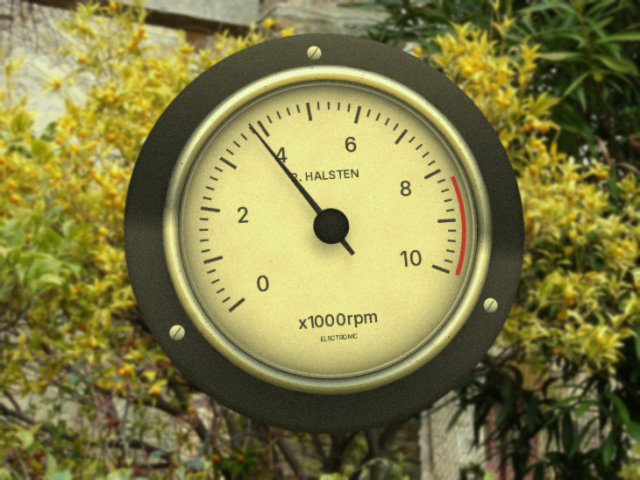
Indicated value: 3800 rpm
